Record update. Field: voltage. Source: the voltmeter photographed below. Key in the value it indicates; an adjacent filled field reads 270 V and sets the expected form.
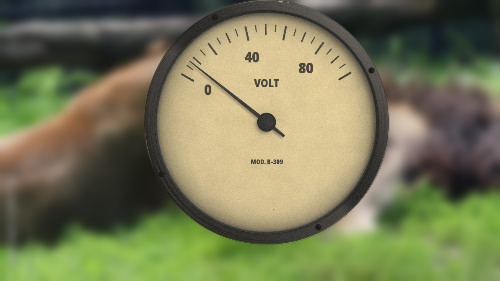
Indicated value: 7.5 V
